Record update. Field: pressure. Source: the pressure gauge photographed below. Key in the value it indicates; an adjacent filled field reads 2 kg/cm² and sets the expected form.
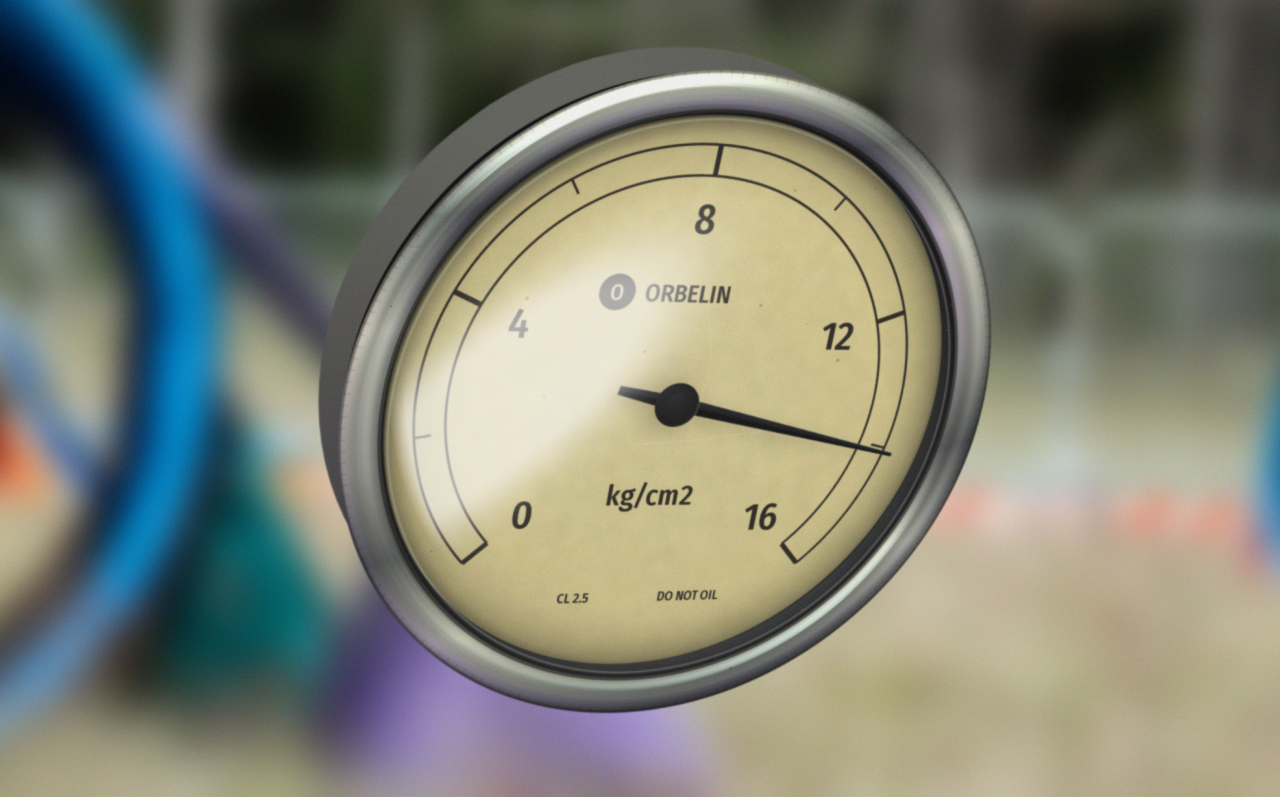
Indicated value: 14 kg/cm²
